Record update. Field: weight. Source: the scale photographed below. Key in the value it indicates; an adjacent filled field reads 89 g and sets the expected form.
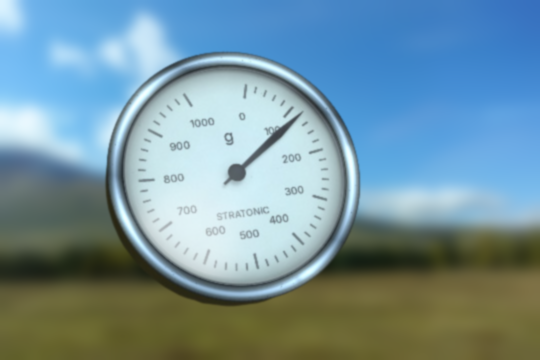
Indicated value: 120 g
